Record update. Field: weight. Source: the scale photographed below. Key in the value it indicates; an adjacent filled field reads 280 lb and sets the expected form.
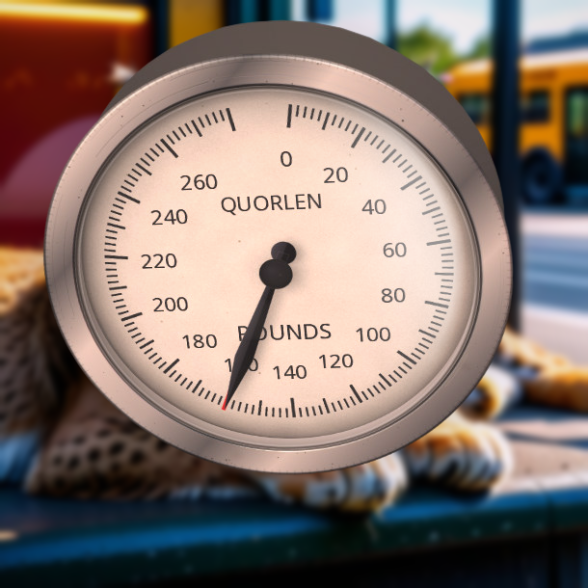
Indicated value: 160 lb
